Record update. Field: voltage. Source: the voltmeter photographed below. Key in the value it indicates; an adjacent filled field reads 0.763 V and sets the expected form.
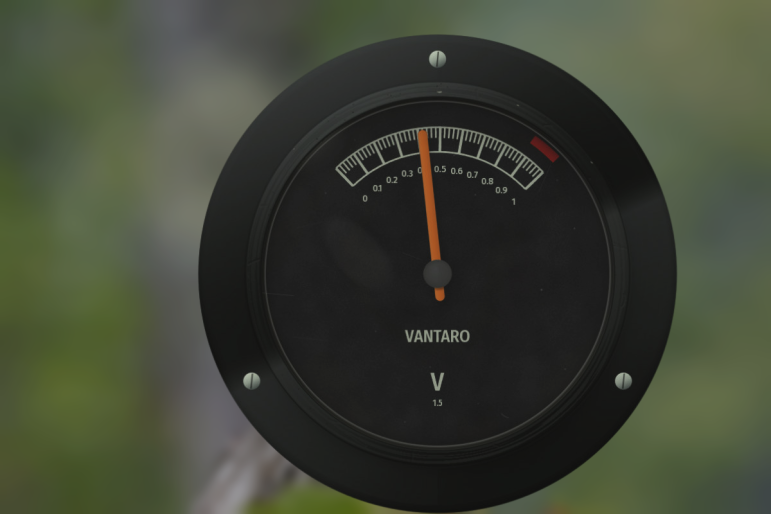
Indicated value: 0.42 V
